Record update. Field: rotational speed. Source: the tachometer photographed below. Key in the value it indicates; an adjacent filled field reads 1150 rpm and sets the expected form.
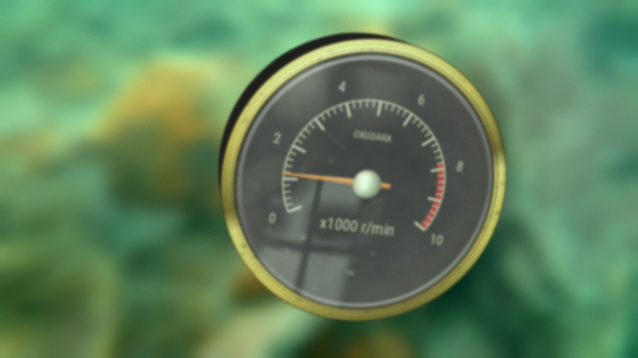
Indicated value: 1200 rpm
